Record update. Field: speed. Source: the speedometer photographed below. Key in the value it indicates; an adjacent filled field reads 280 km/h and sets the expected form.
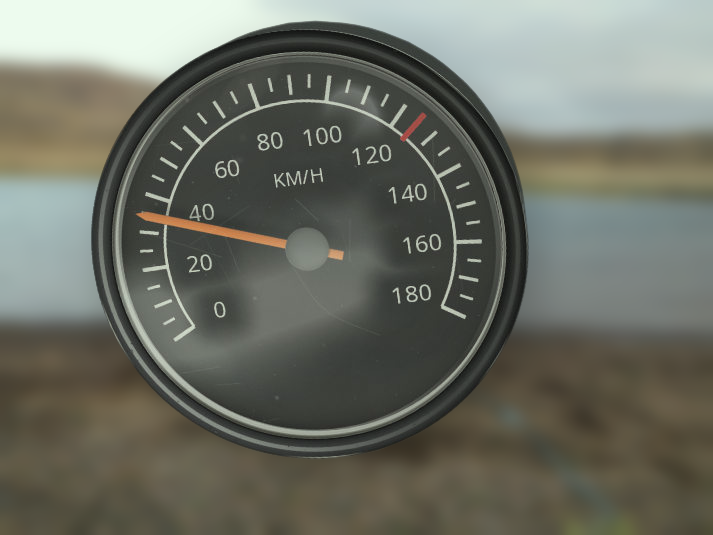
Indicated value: 35 km/h
